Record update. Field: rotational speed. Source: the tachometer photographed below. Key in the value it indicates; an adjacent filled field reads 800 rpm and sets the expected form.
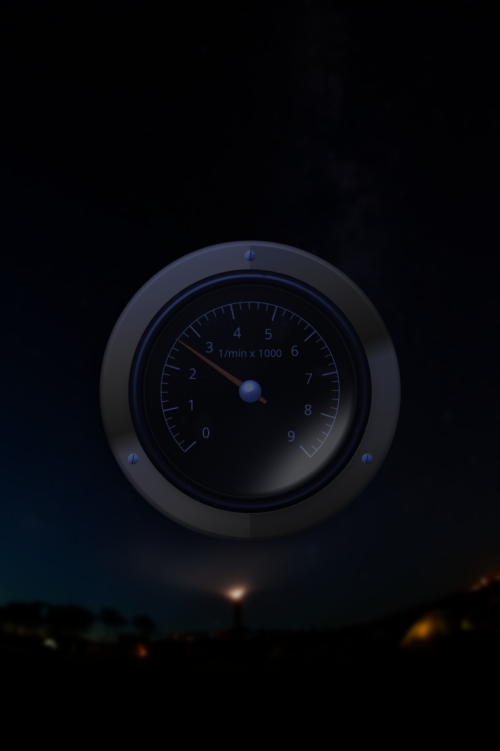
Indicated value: 2600 rpm
